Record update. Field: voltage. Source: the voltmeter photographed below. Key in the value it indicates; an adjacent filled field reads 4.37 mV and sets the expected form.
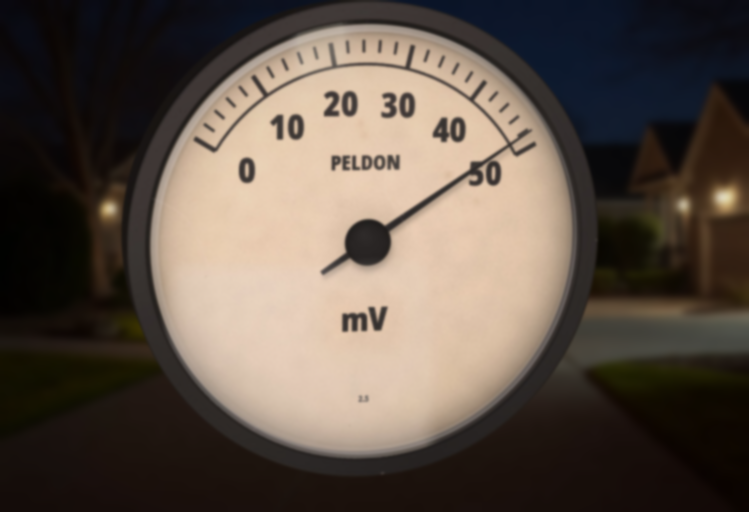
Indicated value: 48 mV
